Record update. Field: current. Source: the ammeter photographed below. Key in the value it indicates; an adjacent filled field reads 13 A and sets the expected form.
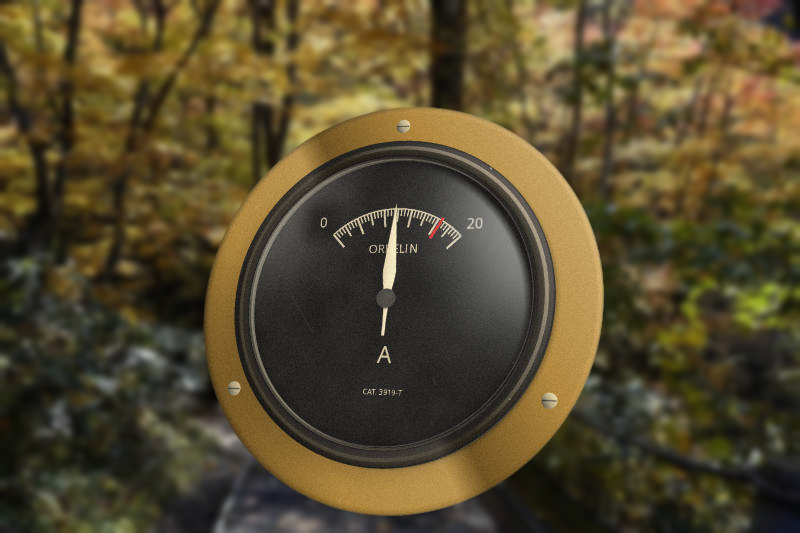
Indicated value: 10 A
